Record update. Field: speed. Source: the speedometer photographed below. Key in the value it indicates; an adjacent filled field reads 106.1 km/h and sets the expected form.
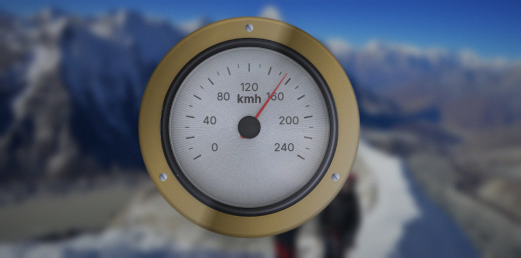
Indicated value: 155 km/h
